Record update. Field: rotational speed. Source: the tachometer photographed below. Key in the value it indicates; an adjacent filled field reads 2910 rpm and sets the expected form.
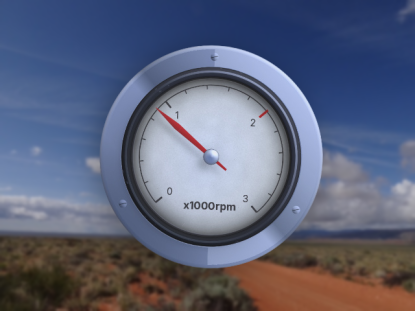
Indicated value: 900 rpm
